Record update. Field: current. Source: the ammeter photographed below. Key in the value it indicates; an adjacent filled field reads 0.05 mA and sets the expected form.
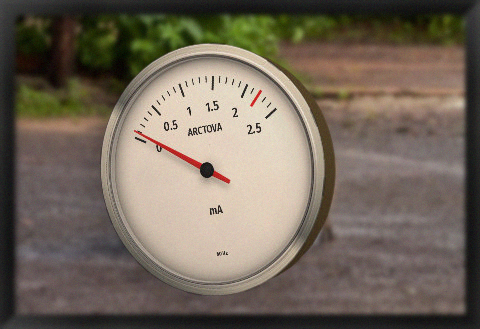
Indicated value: 0.1 mA
